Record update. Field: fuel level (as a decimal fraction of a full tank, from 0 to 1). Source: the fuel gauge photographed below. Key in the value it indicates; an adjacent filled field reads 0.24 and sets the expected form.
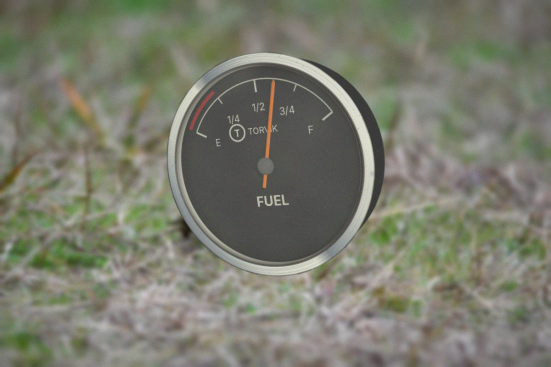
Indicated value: 0.625
